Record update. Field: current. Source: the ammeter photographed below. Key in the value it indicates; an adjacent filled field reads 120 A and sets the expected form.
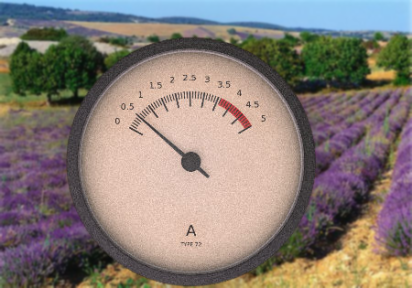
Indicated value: 0.5 A
